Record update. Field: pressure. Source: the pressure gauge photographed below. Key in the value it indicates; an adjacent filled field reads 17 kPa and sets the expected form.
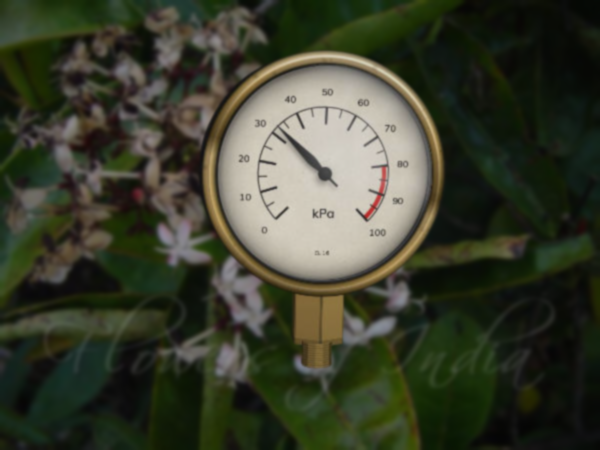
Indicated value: 32.5 kPa
